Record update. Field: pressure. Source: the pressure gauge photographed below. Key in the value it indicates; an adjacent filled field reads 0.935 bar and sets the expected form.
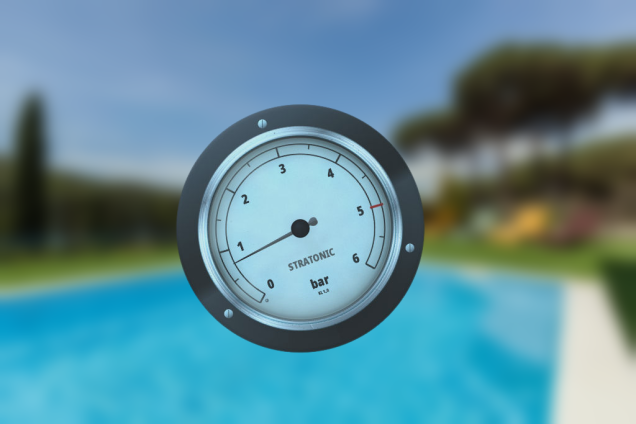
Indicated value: 0.75 bar
